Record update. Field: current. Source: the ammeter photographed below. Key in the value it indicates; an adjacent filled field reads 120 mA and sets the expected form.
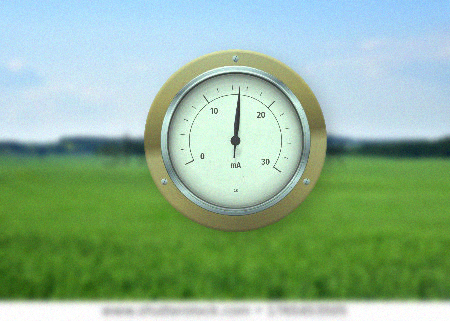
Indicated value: 15 mA
